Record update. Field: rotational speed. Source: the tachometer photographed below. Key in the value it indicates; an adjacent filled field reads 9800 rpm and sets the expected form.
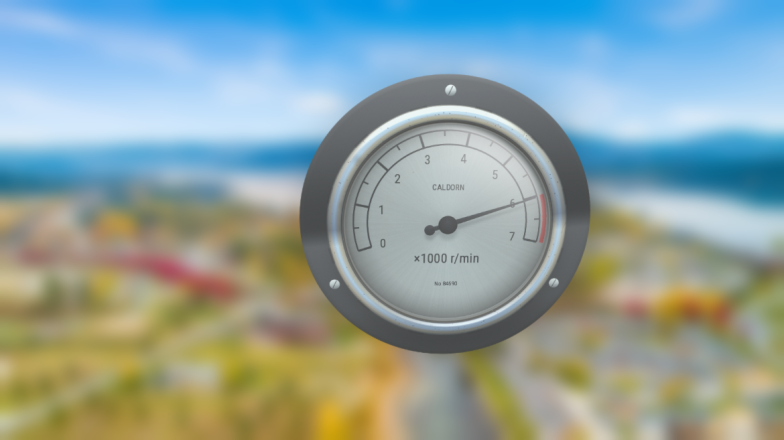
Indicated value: 6000 rpm
